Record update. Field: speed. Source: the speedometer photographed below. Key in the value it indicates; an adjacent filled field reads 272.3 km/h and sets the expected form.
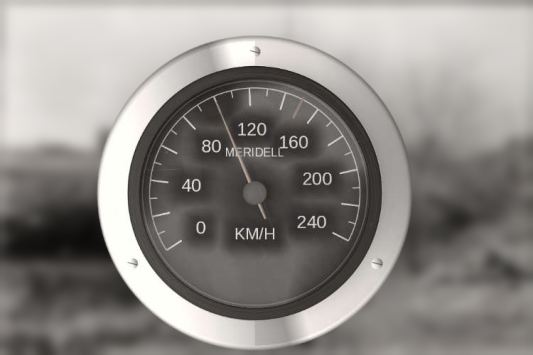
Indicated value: 100 km/h
